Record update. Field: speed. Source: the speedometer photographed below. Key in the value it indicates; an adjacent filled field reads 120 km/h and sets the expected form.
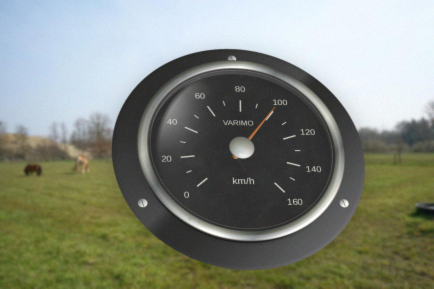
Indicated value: 100 km/h
